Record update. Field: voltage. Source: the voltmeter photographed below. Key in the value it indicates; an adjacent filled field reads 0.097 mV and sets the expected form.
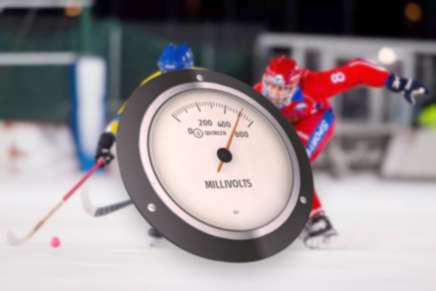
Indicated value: 500 mV
